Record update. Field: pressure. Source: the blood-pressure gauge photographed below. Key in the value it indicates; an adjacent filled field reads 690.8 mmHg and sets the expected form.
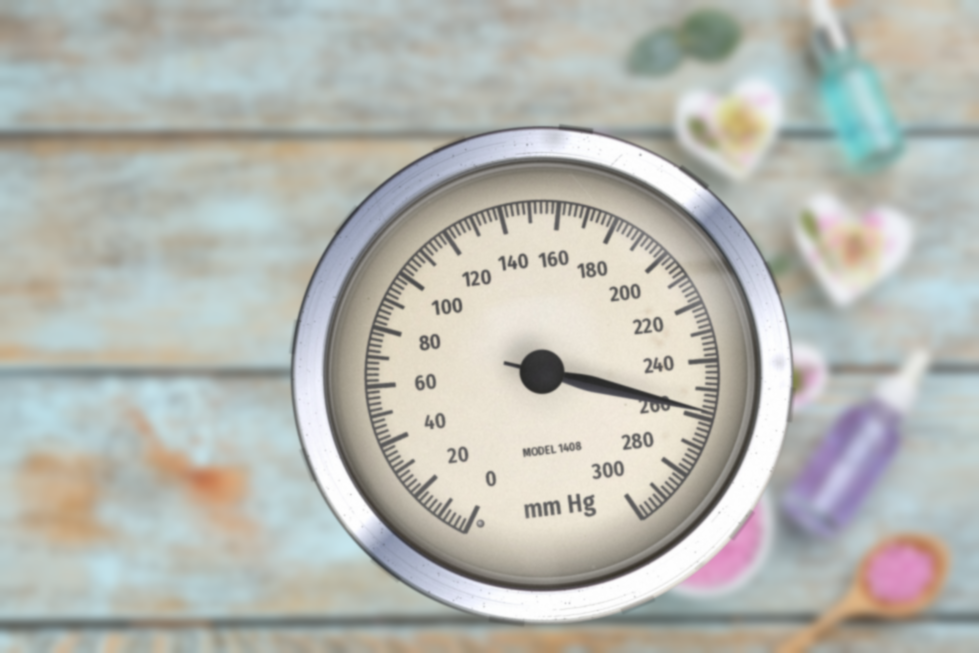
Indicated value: 258 mmHg
